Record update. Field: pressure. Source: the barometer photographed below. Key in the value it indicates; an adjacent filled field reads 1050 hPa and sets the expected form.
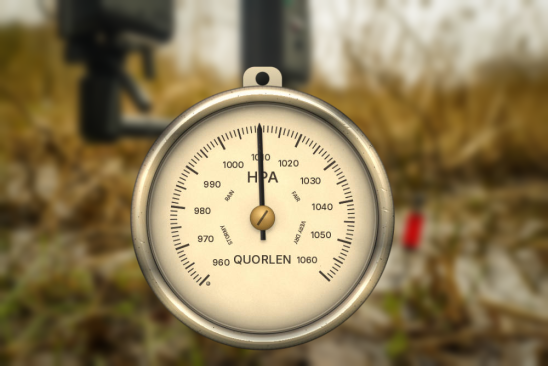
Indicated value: 1010 hPa
